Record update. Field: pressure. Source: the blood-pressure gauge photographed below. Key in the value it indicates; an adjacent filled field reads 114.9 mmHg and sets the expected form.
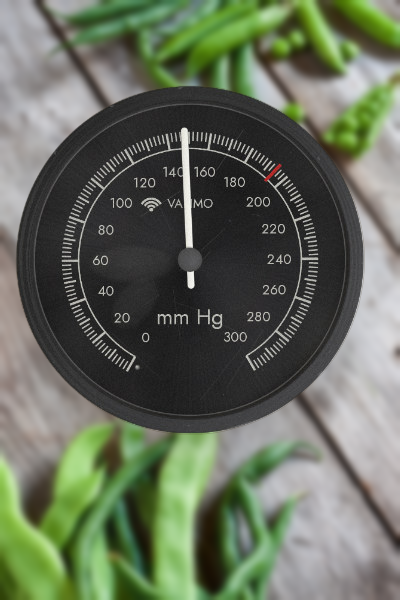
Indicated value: 148 mmHg
